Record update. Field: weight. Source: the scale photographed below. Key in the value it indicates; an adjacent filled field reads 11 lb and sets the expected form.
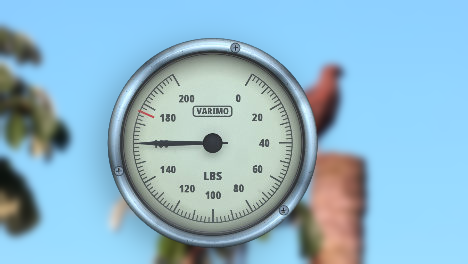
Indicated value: 160 lb
